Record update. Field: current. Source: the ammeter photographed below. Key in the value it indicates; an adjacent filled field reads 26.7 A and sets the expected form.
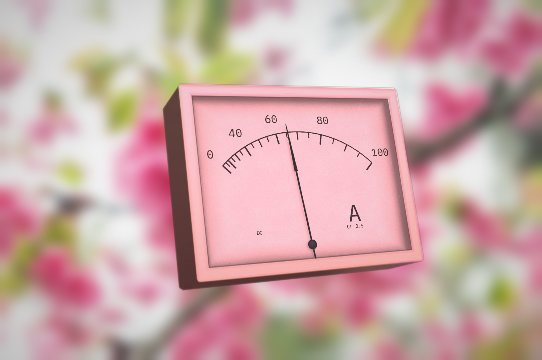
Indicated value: 65 A
